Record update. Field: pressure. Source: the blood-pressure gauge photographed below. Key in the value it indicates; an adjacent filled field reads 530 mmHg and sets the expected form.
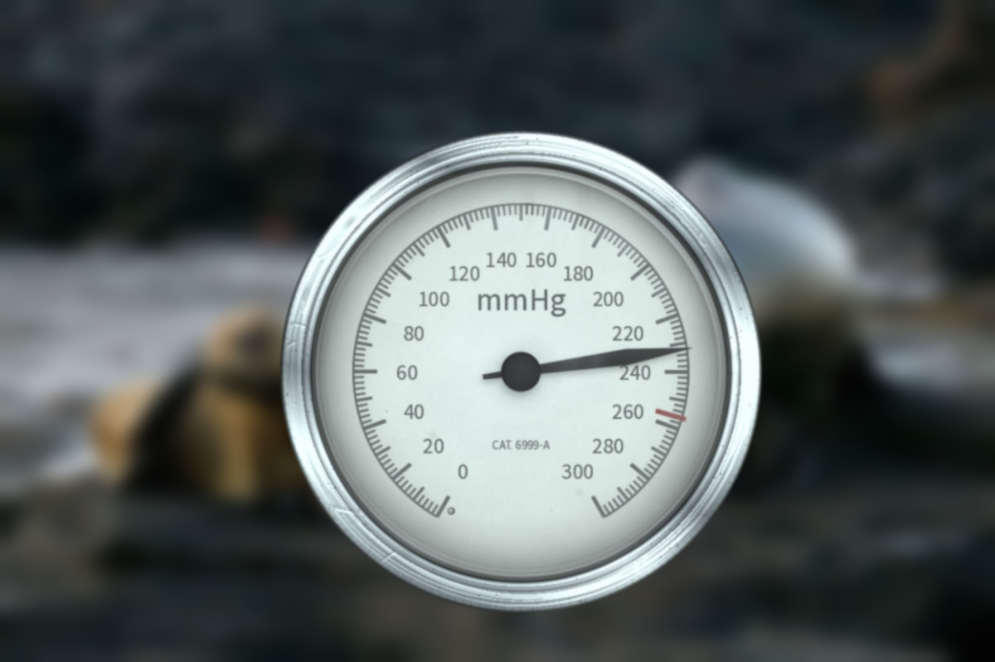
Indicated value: 232 mmHg
